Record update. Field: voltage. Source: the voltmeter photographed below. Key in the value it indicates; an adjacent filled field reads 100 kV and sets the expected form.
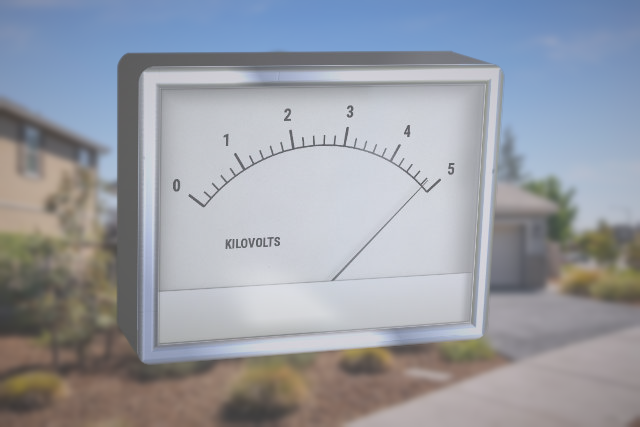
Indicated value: 4.8 kV
